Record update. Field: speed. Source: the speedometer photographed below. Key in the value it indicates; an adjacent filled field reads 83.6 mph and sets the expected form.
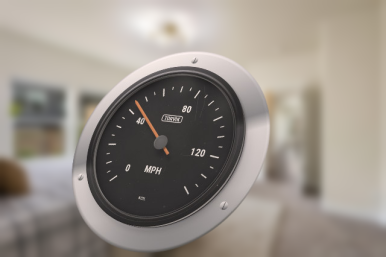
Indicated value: 45 mph
